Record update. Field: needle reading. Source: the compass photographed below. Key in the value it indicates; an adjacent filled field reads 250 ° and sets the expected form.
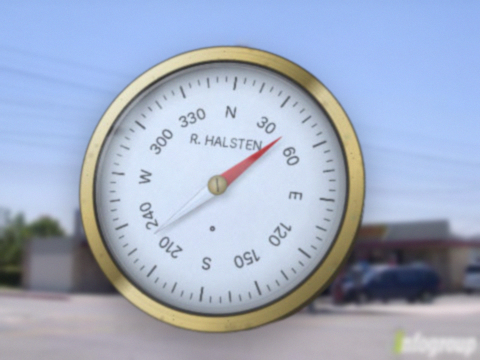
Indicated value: 45 °
